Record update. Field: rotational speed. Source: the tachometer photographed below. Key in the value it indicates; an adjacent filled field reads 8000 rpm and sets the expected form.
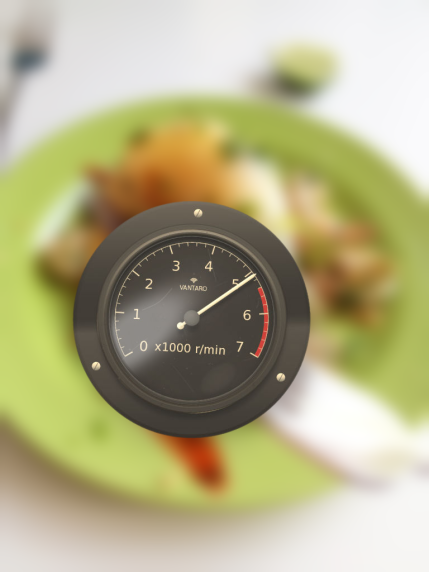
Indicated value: 5100 rpm
